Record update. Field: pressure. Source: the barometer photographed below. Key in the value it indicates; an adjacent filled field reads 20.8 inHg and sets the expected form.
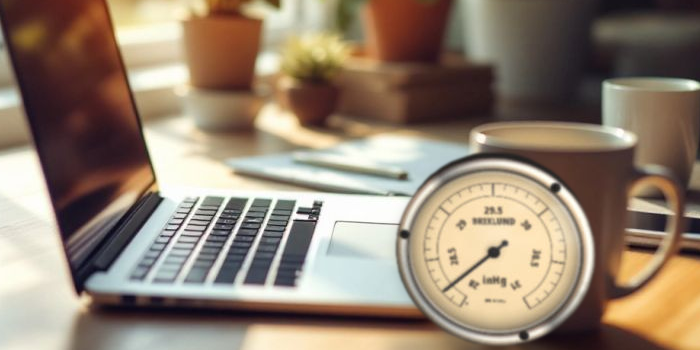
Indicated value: 28.2 inHg
